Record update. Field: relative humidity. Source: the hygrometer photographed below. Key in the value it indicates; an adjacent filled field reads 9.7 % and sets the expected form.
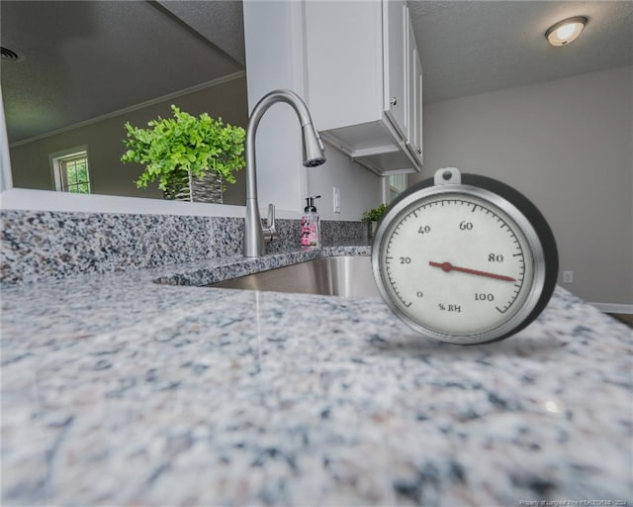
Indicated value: 88 %
